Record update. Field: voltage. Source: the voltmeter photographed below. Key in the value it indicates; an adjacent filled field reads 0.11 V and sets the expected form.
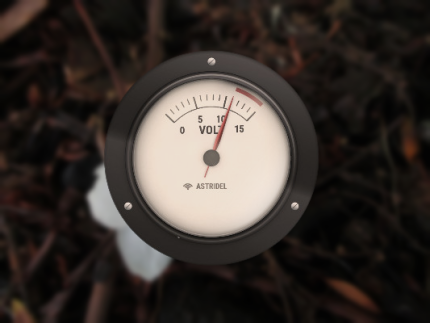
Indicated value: 11 V
